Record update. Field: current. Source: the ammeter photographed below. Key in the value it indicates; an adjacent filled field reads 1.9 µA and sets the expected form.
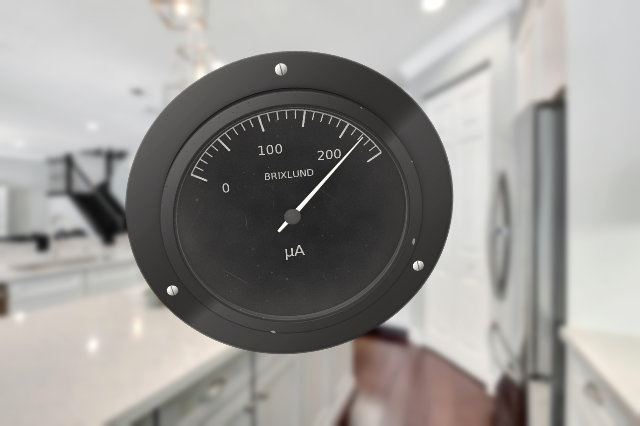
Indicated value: 220 µA
